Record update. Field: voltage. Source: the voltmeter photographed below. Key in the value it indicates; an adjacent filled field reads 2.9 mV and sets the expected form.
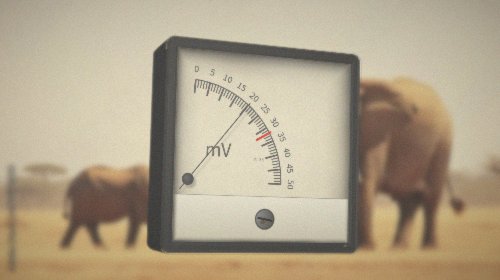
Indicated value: 20 mV
